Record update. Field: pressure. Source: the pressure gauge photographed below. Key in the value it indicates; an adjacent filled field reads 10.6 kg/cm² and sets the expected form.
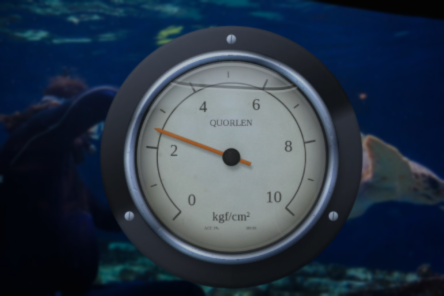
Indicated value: 2.5 kg/cm²
